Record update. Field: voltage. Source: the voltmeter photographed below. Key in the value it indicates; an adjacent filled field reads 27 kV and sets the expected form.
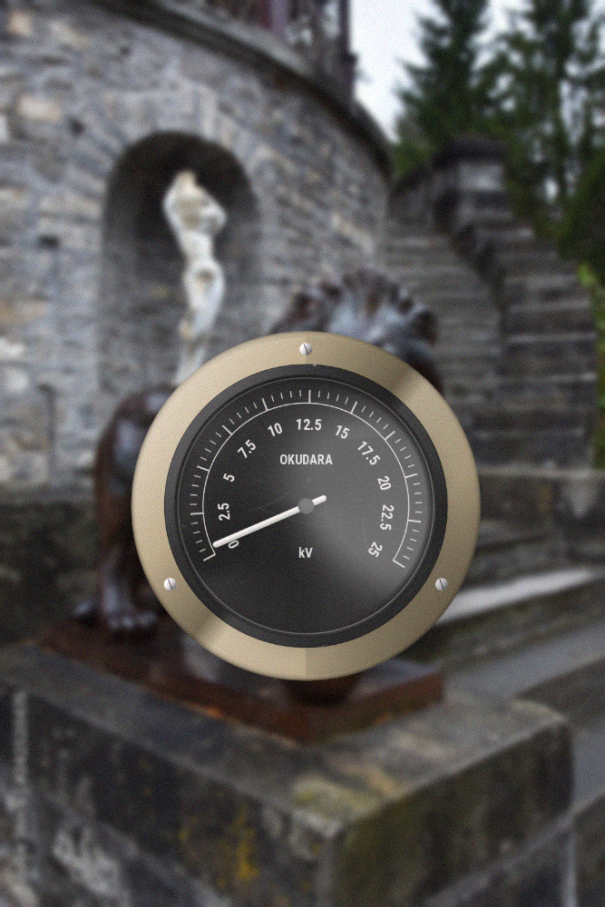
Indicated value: 0.5 kV
